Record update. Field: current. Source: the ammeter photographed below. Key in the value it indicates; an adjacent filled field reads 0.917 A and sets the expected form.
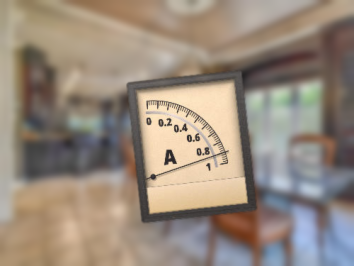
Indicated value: 0.9 A
